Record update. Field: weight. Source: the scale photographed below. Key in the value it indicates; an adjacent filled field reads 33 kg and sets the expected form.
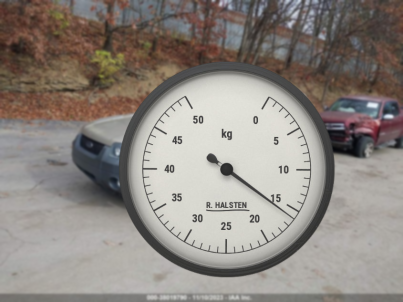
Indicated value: 16 kg
